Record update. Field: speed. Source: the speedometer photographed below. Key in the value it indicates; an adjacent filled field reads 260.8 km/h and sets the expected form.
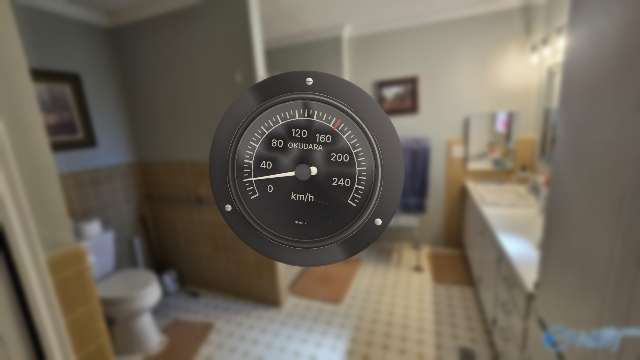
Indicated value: 20 km/h
